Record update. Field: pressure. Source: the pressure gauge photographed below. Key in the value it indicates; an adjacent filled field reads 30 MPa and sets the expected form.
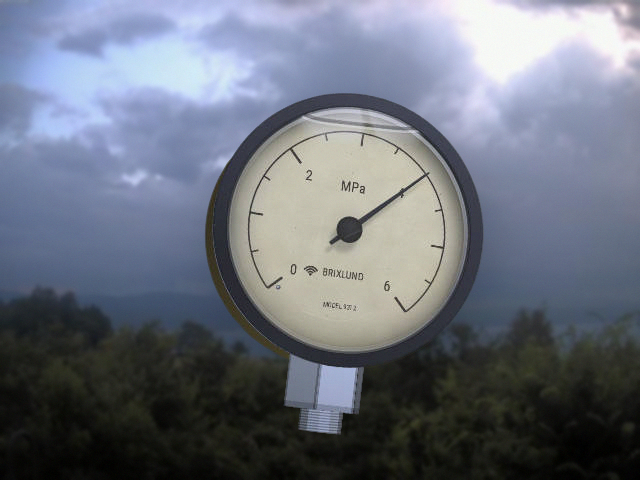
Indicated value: 4 MPa
